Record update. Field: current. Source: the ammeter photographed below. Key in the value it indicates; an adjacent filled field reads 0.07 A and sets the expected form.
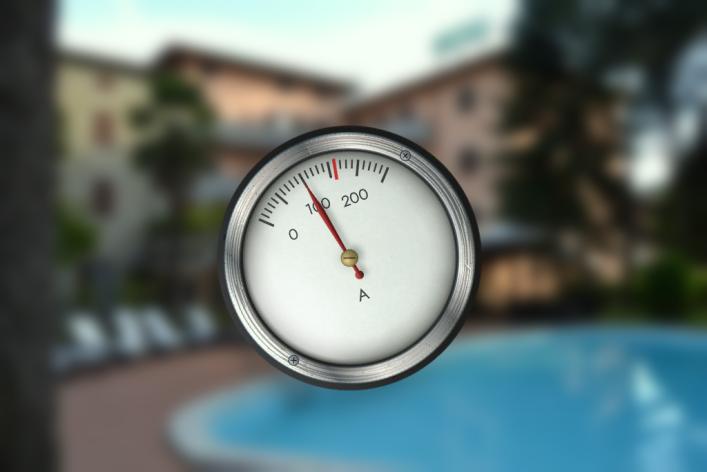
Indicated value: 100 A
